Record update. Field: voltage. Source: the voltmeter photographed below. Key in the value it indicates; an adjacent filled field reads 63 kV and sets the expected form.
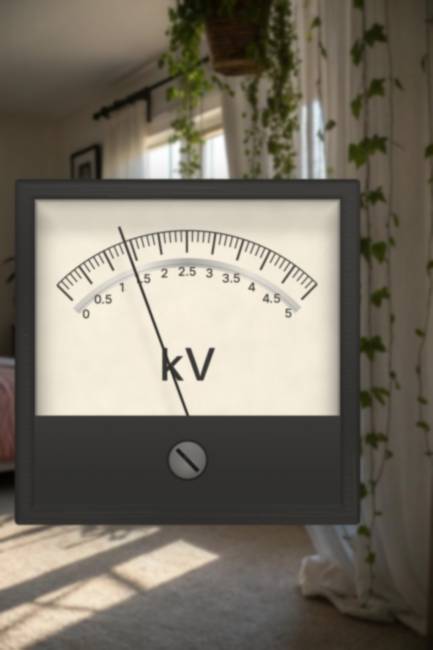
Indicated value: 1.4 kV
